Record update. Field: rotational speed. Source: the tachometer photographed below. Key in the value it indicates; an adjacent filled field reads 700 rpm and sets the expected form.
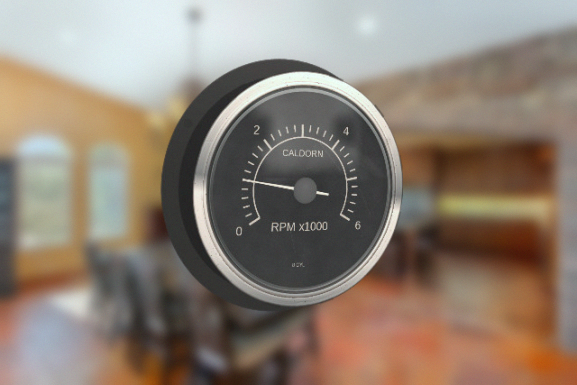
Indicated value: 1000 rpm
